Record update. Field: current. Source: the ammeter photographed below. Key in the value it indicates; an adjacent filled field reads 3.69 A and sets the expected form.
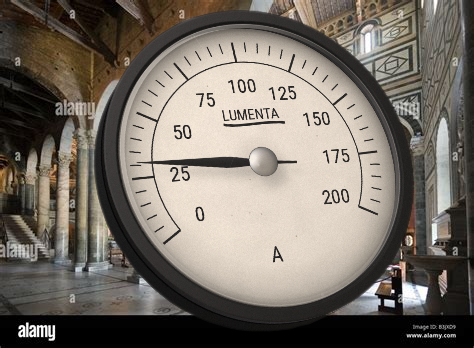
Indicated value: 30 A
